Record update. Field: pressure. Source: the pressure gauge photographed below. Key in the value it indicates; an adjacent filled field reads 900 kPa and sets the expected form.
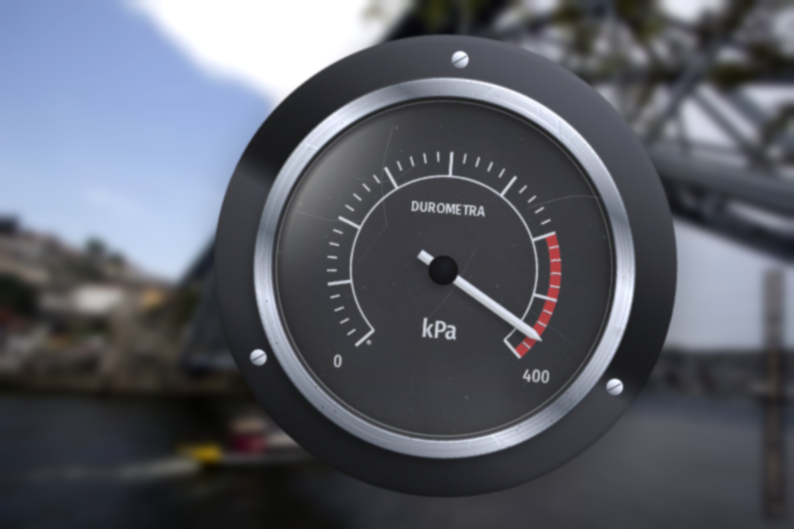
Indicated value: 380 kPa
